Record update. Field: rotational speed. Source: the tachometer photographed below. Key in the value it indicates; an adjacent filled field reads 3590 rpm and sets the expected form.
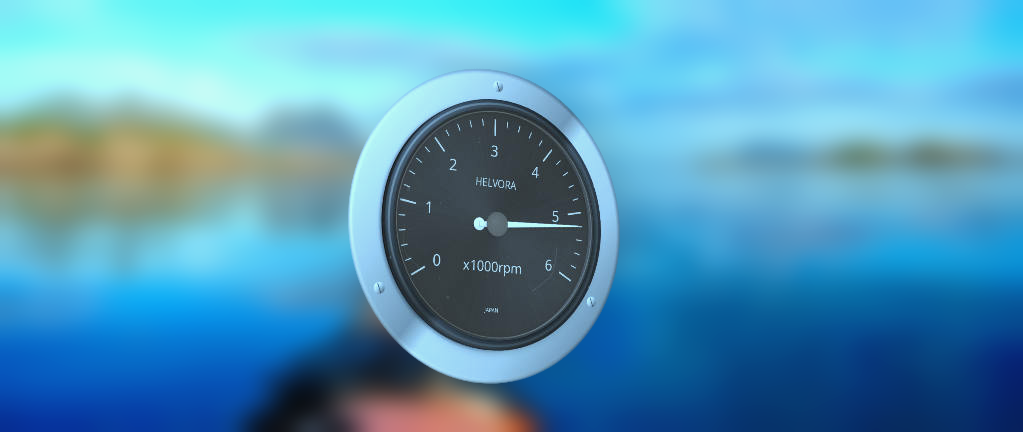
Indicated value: 5200 rpm
